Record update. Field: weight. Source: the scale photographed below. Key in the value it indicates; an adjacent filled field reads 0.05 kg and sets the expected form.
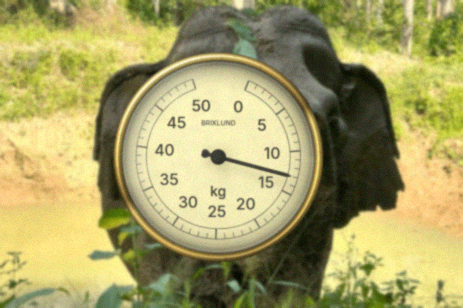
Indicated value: 13 kg
